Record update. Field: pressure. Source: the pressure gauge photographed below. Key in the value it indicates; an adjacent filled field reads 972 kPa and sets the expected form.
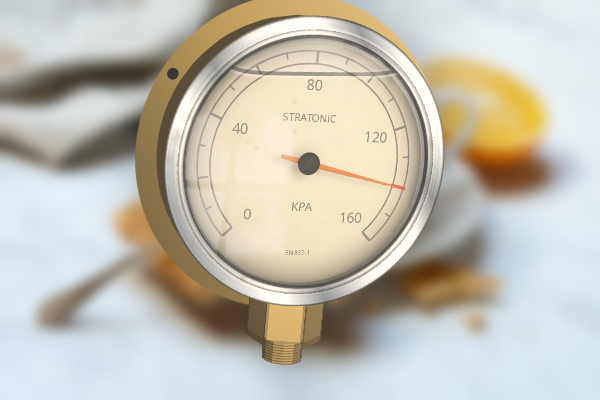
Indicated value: 140 kPa
